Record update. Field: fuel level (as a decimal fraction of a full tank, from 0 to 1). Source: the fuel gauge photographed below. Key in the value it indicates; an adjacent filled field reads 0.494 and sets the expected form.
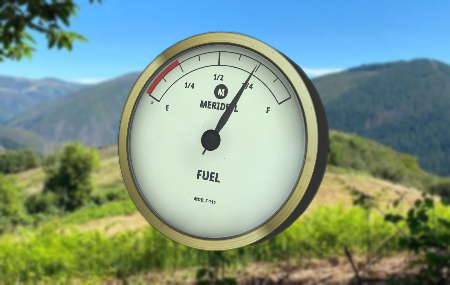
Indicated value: 0.75
